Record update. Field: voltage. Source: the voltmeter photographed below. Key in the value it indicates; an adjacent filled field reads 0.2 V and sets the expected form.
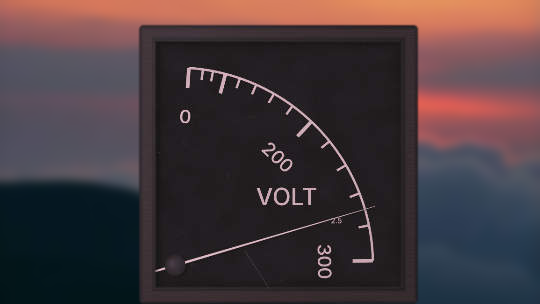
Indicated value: 270 V
